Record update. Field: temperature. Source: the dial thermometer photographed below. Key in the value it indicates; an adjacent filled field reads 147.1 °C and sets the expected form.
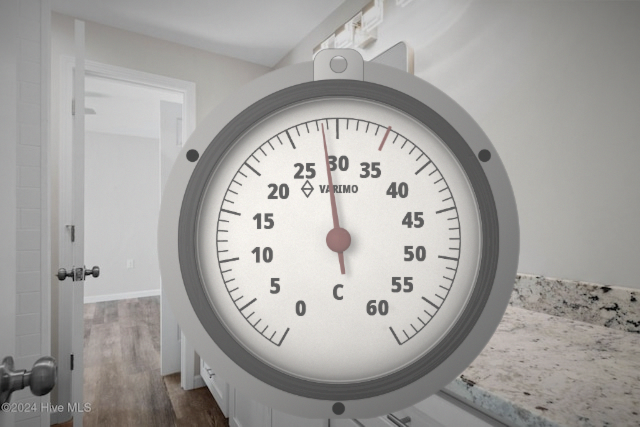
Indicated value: 28.5 °C
